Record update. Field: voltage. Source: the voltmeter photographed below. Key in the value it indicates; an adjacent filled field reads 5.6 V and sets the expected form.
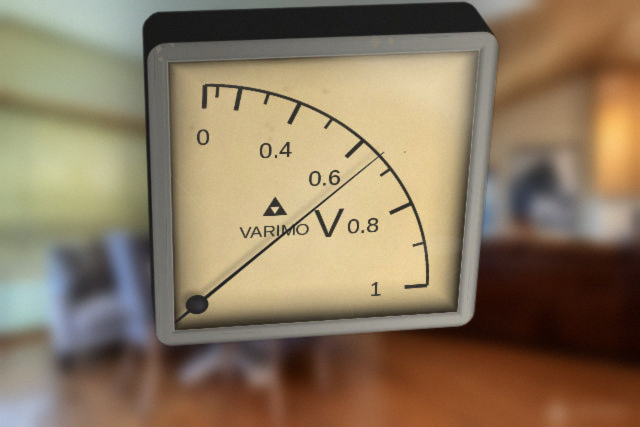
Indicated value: 0.65 V
